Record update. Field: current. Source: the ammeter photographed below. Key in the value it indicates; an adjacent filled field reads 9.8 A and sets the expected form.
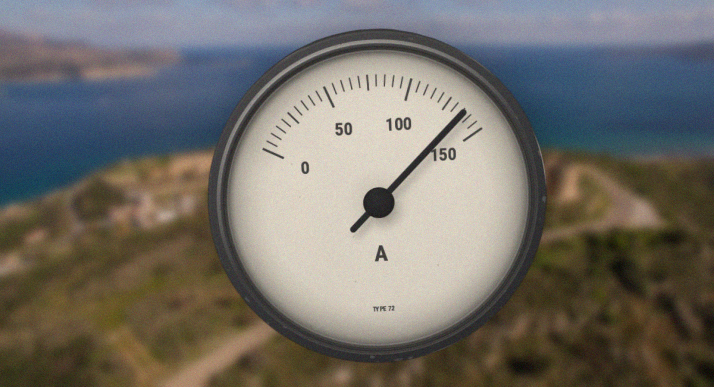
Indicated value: 135 A
